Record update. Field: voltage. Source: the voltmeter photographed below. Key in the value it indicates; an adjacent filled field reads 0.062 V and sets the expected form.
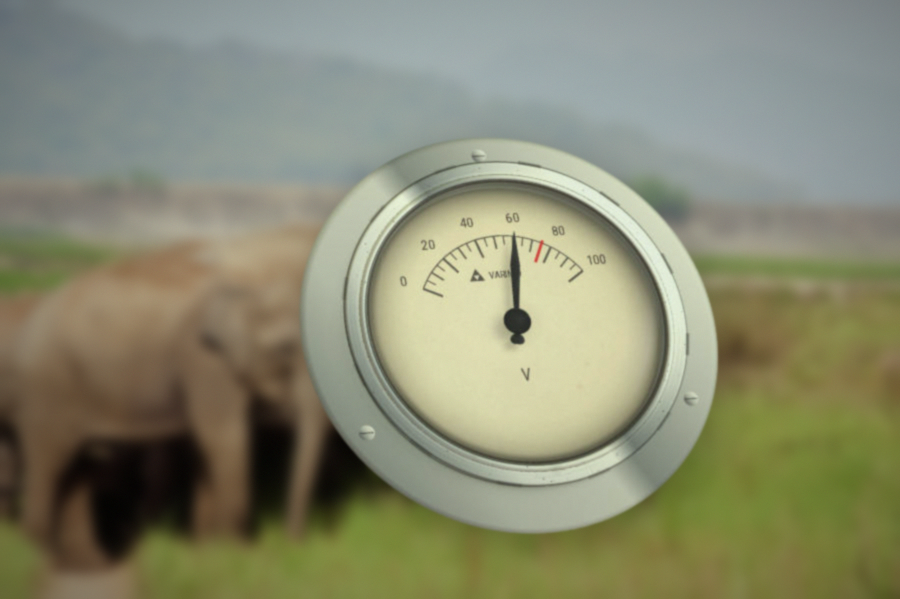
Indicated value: 60 V
